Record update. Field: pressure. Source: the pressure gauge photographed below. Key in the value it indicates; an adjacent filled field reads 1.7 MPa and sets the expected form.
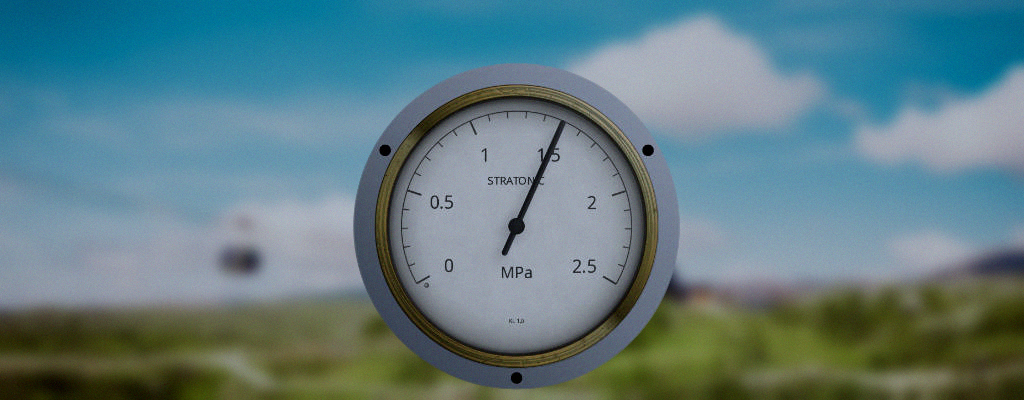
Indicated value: 1.5 MPa
